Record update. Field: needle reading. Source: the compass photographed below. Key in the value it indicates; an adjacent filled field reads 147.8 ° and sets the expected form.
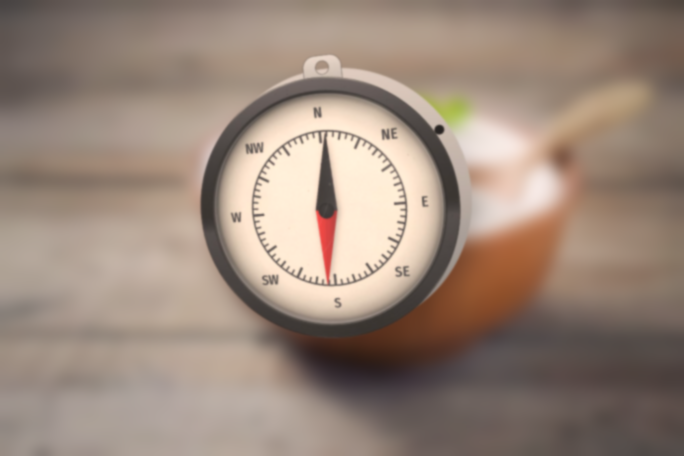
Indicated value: 185 °
